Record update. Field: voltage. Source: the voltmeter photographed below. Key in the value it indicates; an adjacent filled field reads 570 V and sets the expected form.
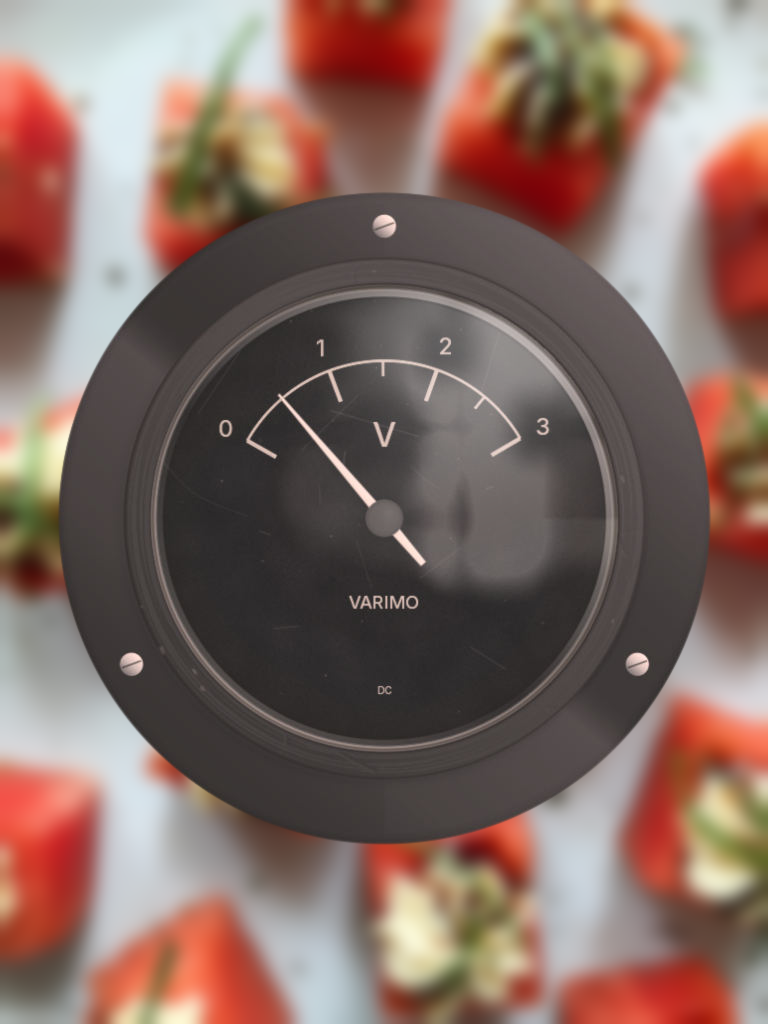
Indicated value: 0.5 V
